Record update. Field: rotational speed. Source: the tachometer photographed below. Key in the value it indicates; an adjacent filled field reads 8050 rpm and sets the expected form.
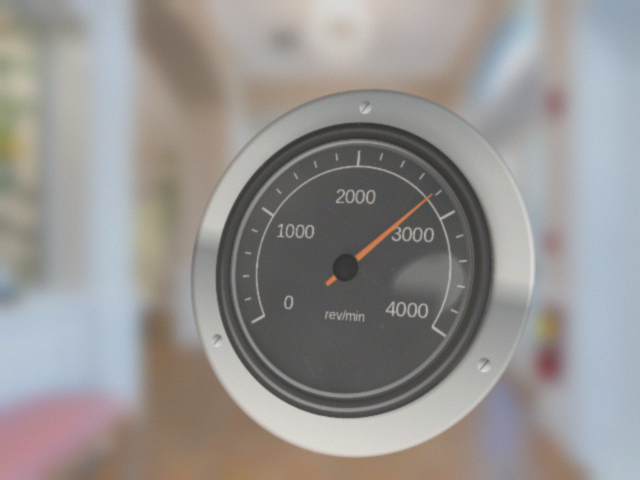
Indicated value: 2800 rpm
